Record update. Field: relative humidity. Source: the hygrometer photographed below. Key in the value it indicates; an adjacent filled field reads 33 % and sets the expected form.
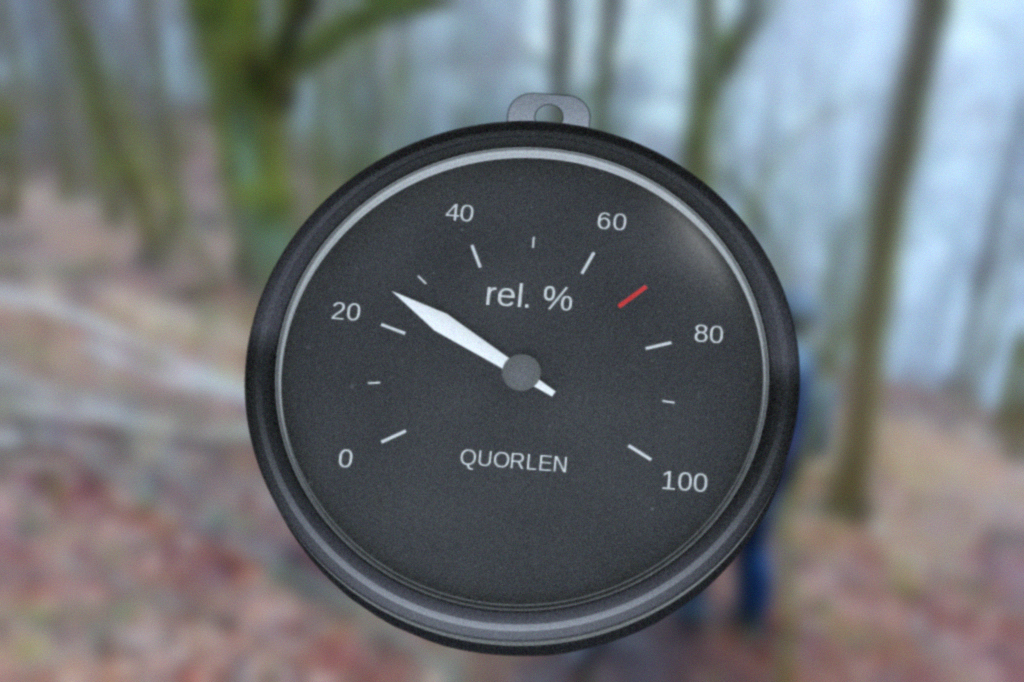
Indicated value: 25 %
